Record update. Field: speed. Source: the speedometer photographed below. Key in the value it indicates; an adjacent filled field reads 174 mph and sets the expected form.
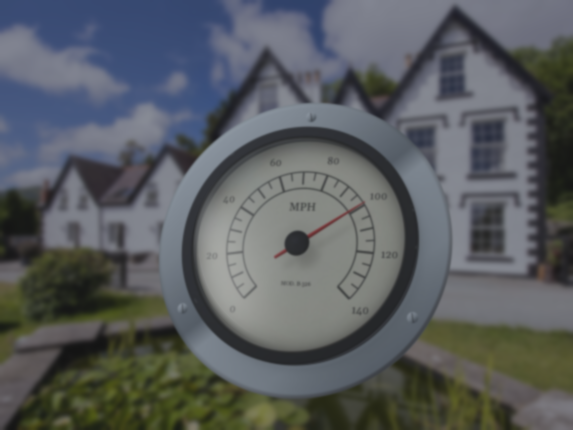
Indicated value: 100 mph
